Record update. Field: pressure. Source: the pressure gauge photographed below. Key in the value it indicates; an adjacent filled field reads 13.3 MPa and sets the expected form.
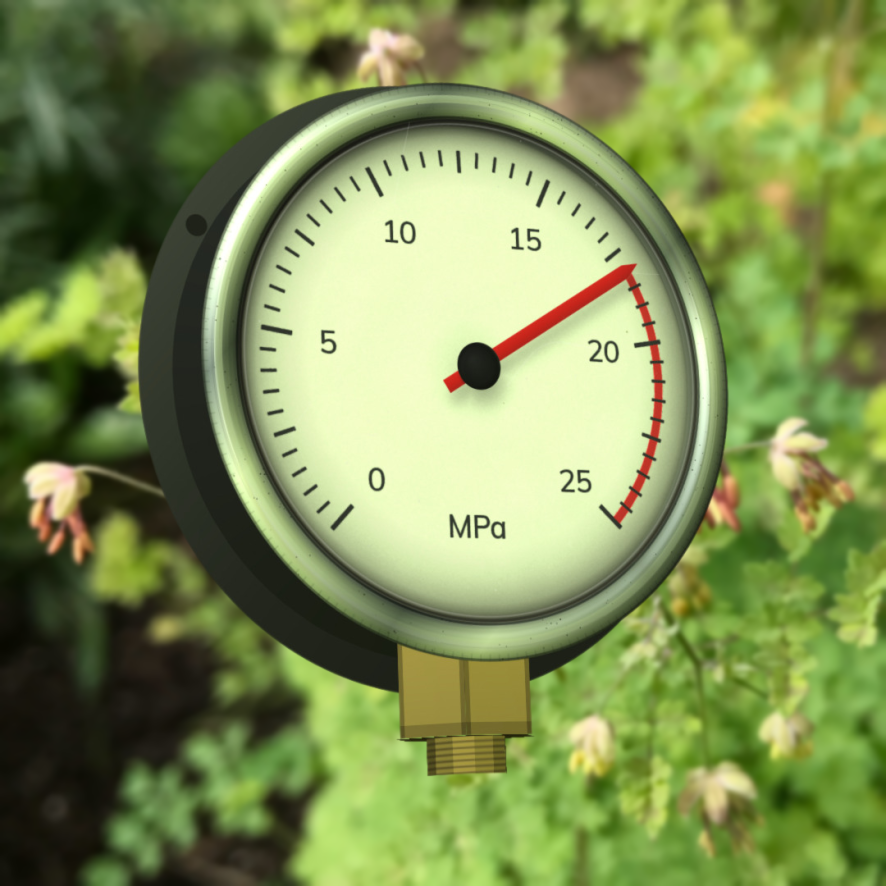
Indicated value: 18 MPa
